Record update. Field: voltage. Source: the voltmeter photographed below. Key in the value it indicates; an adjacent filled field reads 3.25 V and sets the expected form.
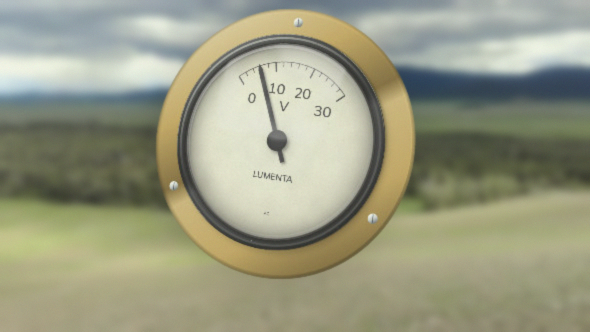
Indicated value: 6 V
